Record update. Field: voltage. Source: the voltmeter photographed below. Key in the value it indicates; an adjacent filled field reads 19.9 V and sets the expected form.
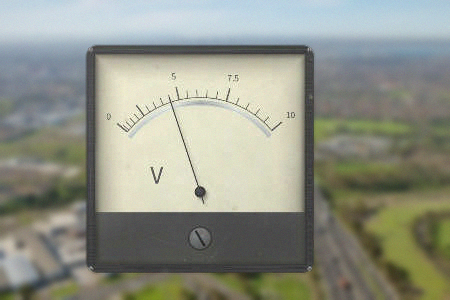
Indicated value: 4.5 V
